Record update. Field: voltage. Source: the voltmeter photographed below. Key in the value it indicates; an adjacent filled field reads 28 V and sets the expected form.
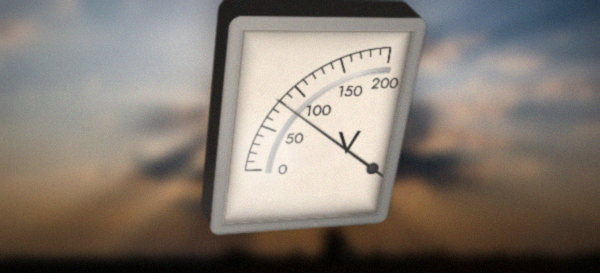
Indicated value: 80 V
